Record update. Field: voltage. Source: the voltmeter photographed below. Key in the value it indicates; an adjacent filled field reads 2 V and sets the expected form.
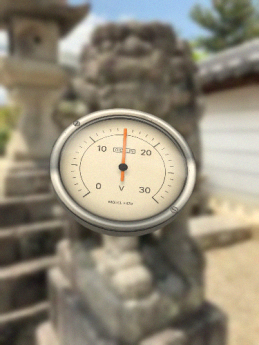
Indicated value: 15 V
